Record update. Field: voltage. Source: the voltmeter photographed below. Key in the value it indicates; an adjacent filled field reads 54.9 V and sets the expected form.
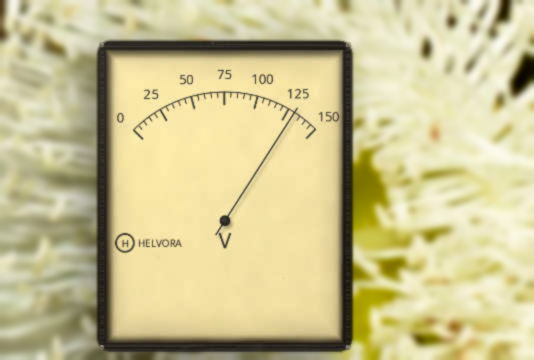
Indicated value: 130 V
